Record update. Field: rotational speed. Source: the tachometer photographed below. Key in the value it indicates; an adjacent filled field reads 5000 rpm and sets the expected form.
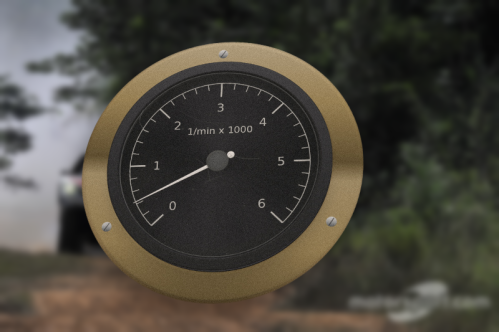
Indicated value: 400 rpm
